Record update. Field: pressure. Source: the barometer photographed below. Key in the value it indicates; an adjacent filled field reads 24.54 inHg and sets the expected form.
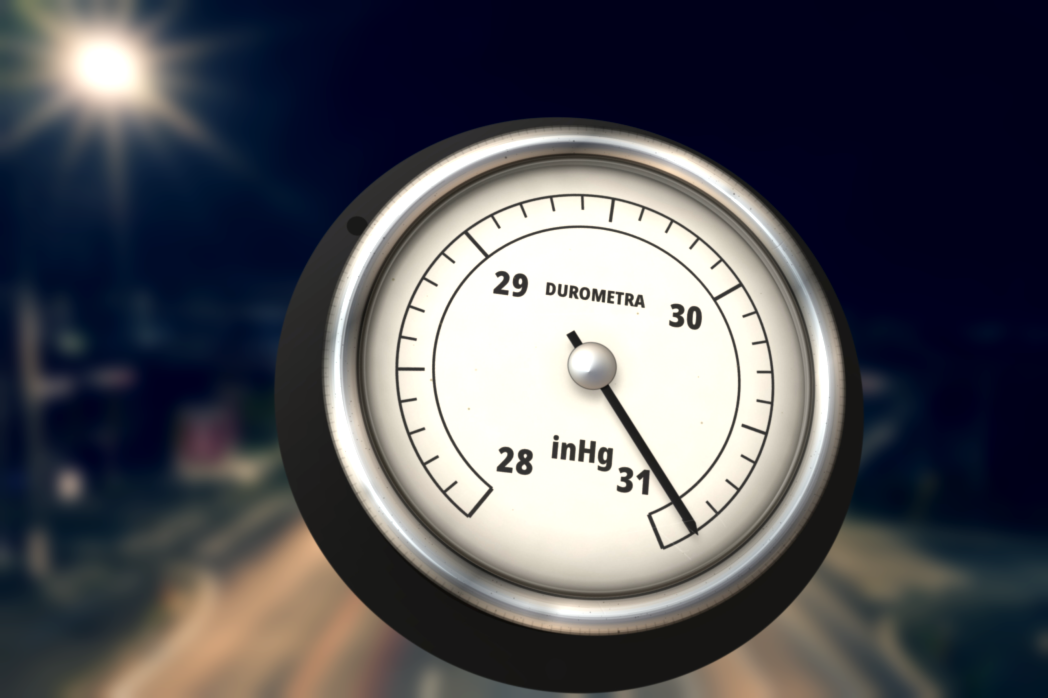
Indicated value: 30.9 inHg
